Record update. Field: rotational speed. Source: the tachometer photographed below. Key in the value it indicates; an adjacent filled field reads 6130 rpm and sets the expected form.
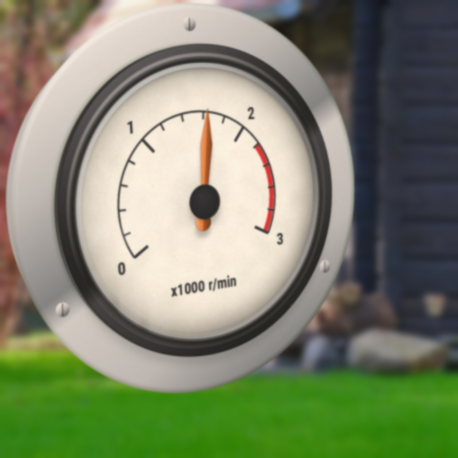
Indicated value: 1600 rpm
